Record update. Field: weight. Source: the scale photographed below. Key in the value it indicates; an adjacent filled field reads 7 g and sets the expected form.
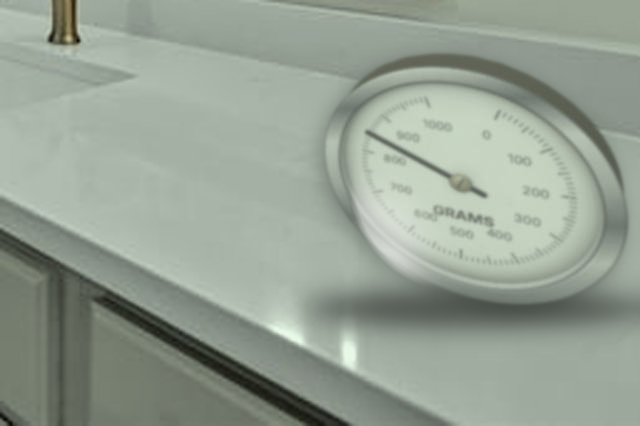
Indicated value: 850 g
